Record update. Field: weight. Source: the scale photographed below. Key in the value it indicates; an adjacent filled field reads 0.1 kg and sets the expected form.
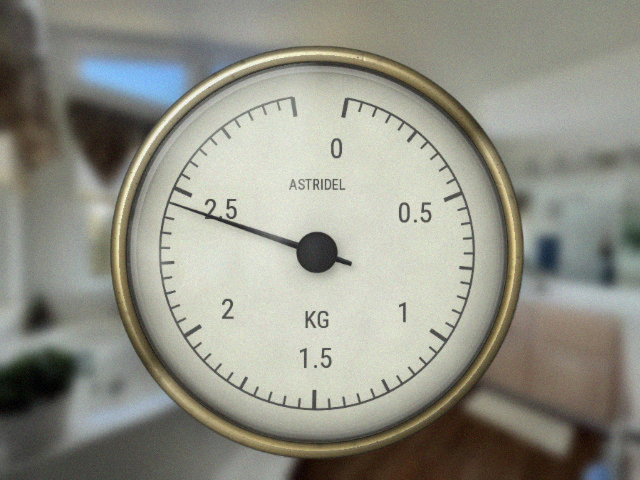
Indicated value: 2.45 kg
